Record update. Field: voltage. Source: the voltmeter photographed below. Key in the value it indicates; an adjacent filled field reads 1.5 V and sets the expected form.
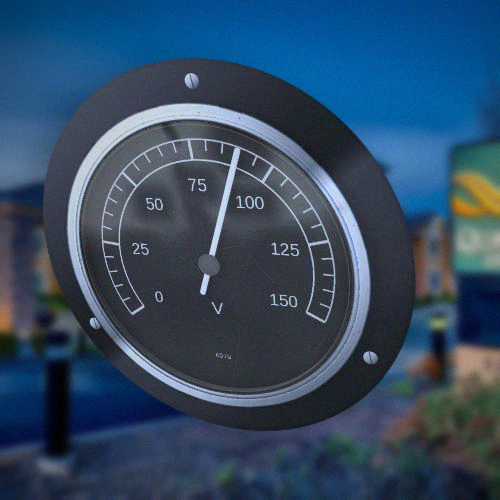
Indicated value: 90 V
